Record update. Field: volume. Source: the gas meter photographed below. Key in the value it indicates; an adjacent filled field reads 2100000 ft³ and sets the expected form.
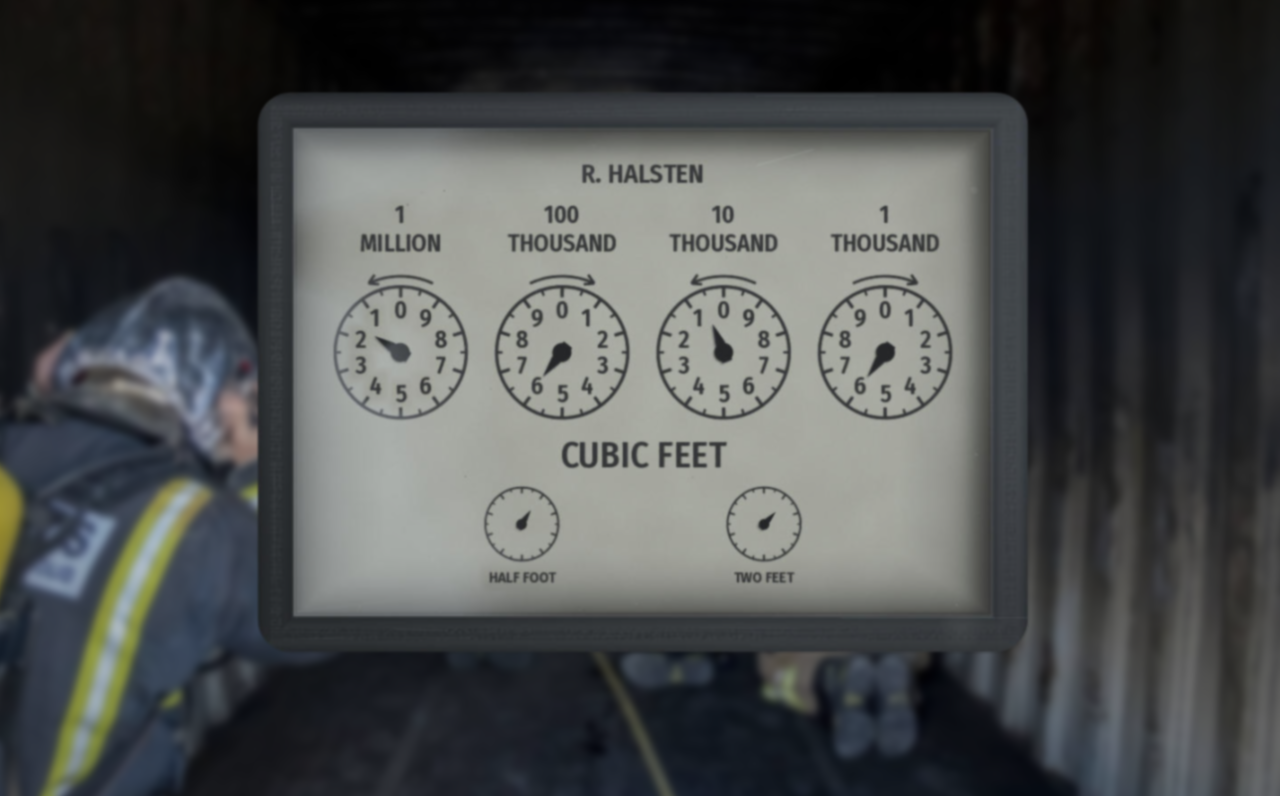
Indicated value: 160600 ft³
